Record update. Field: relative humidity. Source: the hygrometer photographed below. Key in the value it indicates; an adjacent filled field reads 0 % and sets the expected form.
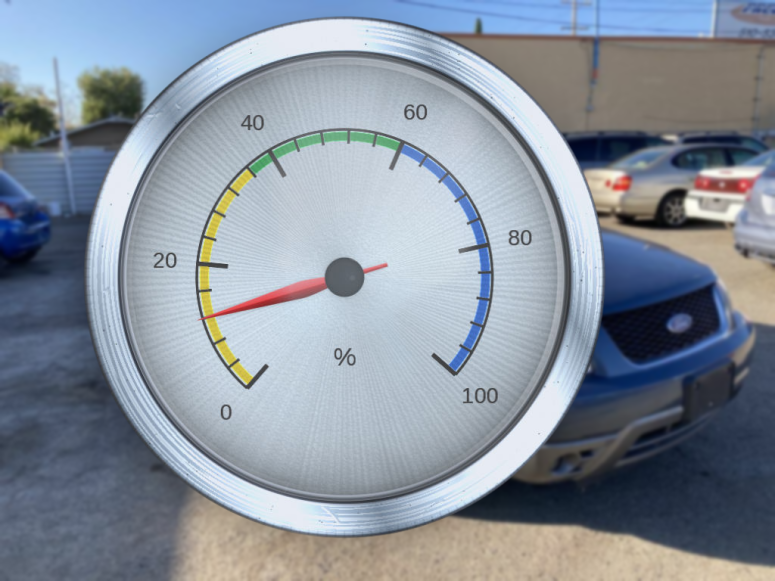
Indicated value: 12 %
